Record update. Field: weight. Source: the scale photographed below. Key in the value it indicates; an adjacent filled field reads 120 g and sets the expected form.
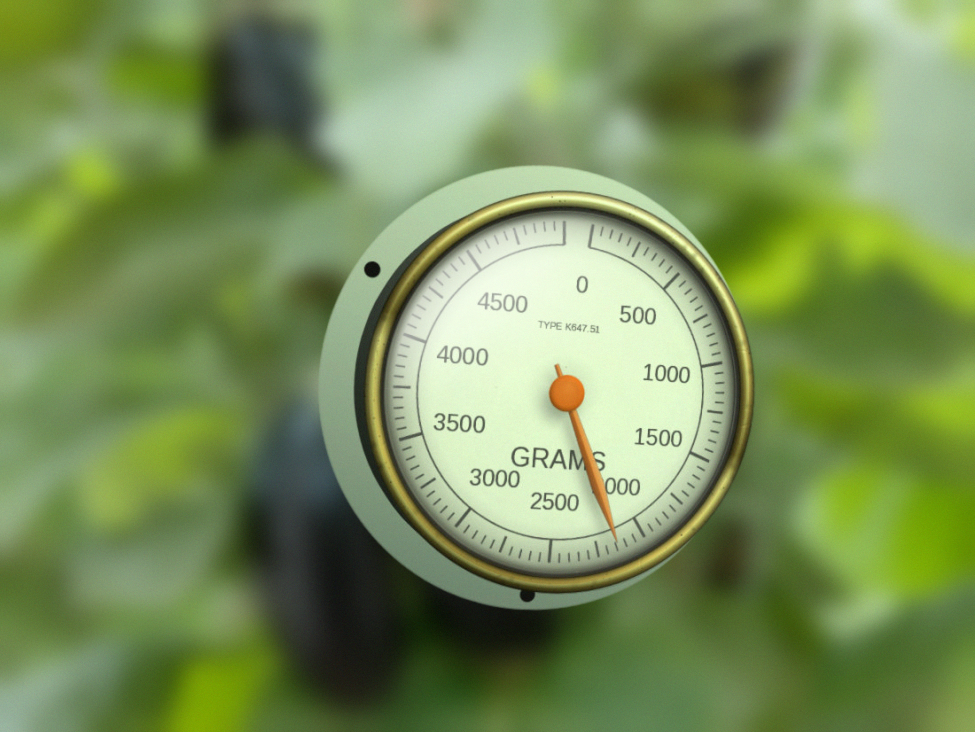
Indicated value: 2150 g
